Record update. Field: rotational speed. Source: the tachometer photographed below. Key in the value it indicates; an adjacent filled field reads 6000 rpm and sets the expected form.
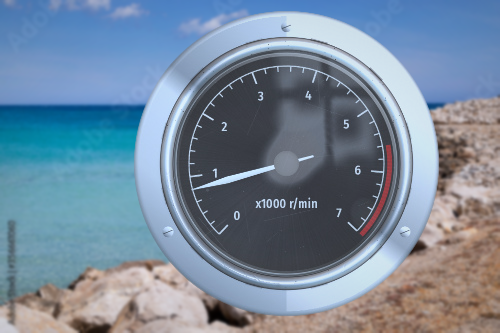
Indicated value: 800 rpm
